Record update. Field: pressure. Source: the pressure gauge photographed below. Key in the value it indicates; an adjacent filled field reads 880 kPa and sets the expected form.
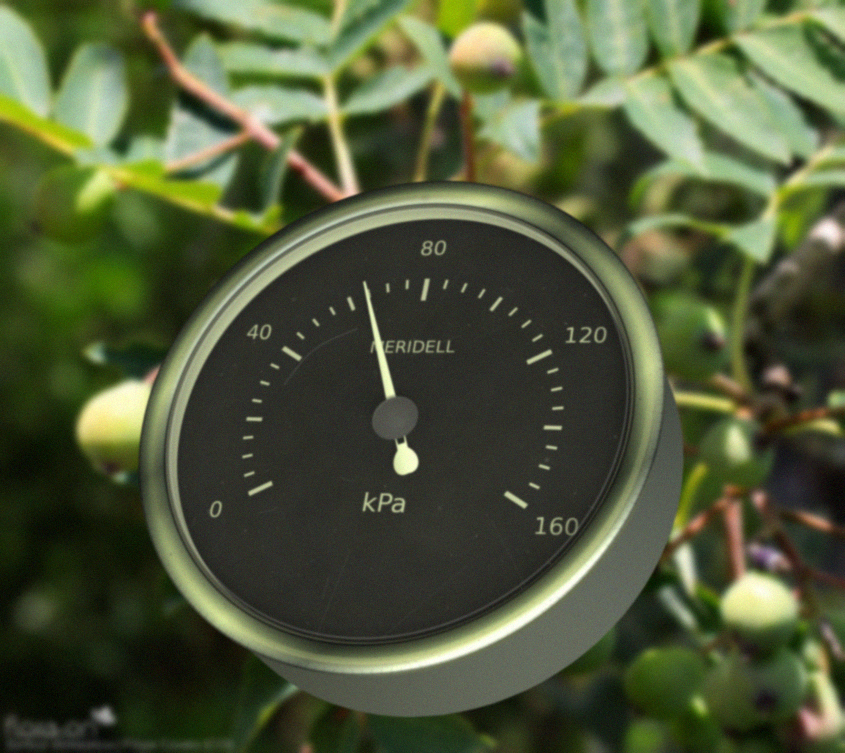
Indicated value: 65 kPa
